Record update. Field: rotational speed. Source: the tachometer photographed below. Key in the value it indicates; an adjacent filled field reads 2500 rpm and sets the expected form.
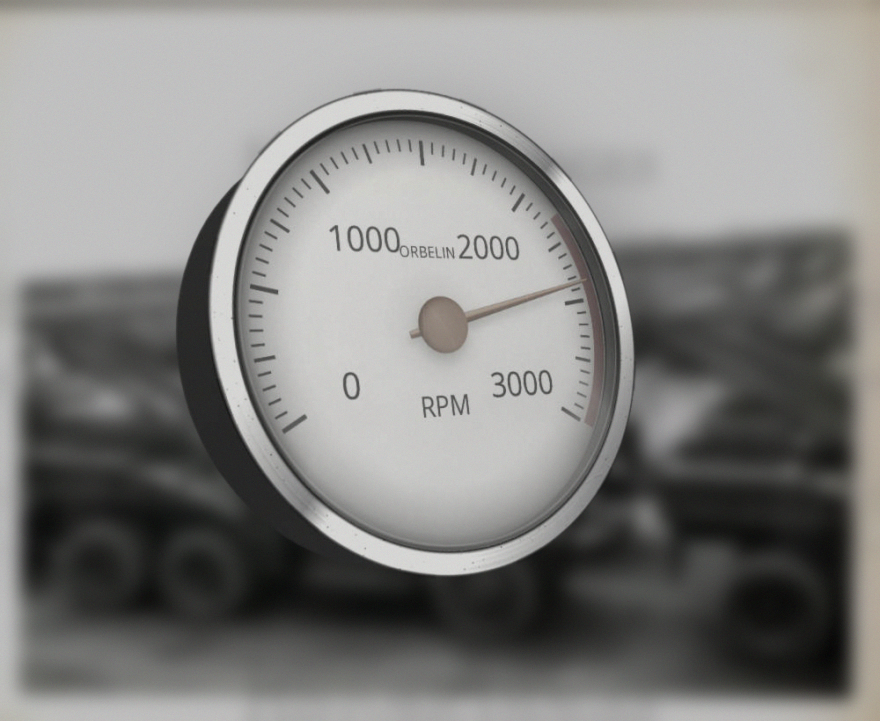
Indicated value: 2425 rpm
